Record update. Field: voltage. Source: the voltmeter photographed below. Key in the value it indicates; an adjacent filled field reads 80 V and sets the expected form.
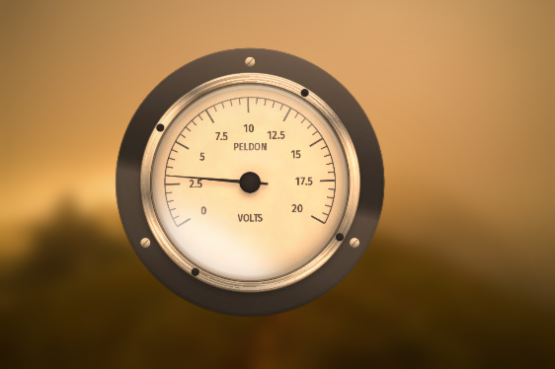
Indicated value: 3 V
